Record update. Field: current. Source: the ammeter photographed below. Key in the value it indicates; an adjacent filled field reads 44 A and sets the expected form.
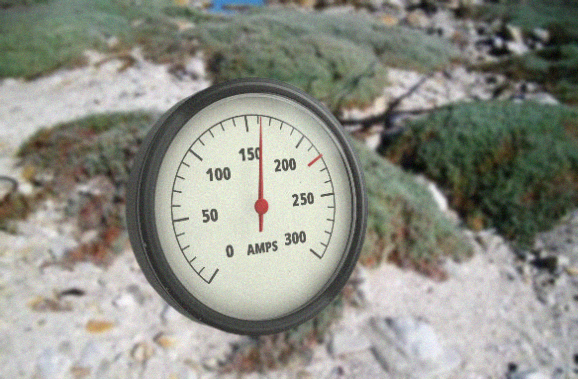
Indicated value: 160 A
